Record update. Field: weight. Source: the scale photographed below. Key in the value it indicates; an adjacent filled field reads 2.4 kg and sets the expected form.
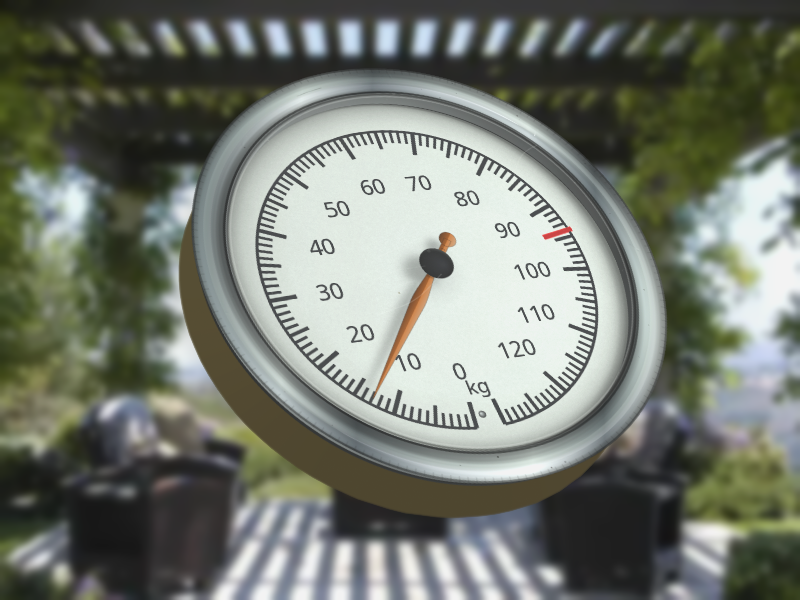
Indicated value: 13 kg
